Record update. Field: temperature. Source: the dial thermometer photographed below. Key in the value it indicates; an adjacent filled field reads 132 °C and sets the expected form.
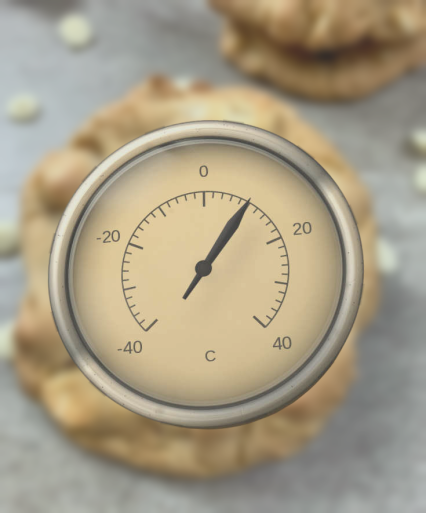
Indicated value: 10 °C
